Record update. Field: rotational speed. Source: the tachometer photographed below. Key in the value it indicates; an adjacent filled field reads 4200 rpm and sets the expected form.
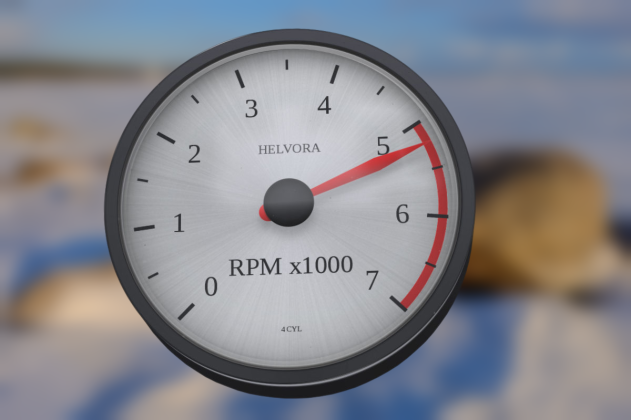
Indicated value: 5250 rpm
